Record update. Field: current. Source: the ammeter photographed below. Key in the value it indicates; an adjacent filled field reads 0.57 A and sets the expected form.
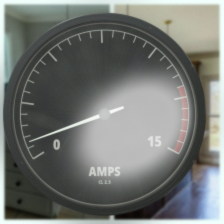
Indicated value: 0.75 A
